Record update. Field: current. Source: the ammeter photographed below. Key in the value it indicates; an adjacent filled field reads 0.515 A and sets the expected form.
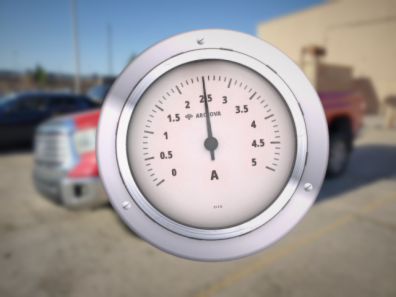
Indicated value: 2.5 A
